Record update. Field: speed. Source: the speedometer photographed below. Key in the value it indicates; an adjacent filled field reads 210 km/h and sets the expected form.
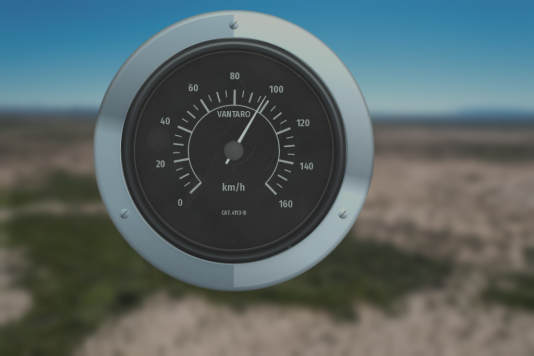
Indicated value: 97.5 km/h
